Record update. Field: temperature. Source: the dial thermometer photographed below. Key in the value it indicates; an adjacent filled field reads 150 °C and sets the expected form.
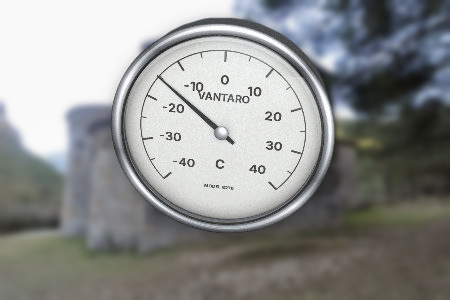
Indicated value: -15 °C
